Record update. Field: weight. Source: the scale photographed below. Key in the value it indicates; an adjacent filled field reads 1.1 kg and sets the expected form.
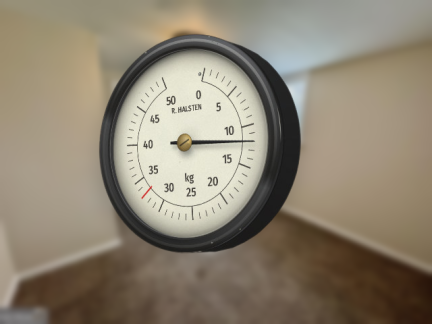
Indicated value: 12 kg
